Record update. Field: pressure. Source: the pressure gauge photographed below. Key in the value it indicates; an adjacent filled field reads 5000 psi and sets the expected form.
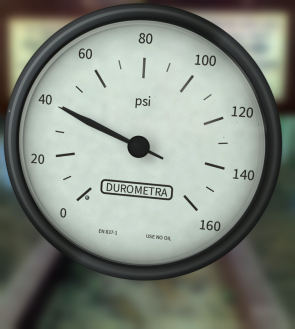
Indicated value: 40 psi
